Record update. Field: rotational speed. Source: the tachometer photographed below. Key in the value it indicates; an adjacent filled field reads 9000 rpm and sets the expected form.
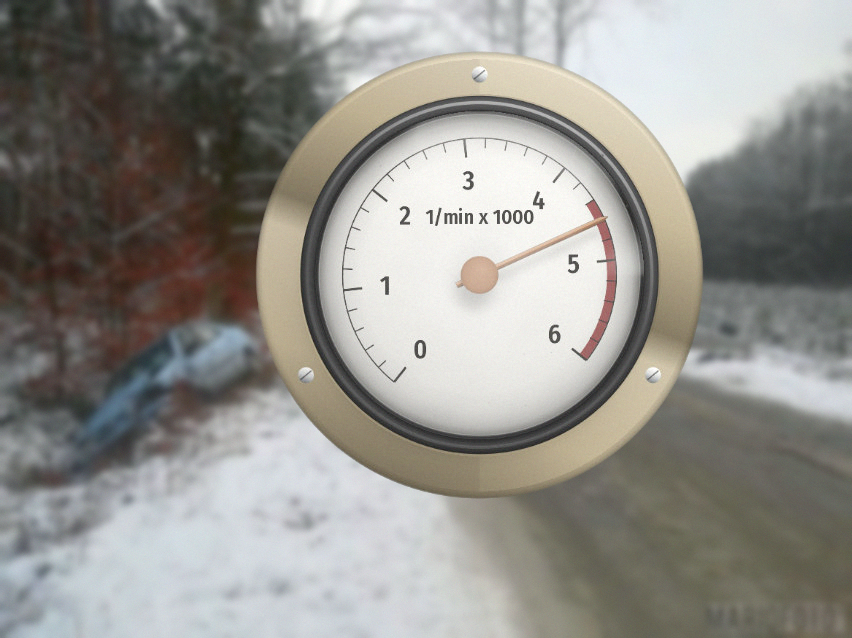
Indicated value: 4600 rpm
